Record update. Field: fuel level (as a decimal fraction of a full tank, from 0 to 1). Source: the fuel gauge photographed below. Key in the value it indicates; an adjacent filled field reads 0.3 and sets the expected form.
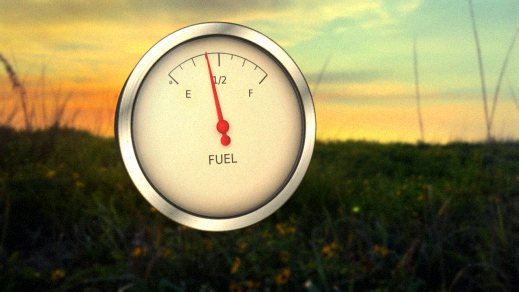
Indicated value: 0.375
